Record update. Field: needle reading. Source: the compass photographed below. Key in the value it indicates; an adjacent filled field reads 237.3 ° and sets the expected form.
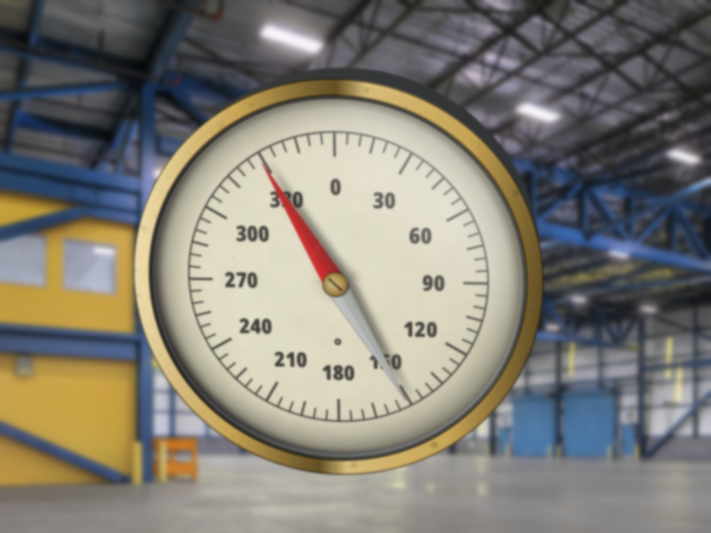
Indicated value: 330 °
